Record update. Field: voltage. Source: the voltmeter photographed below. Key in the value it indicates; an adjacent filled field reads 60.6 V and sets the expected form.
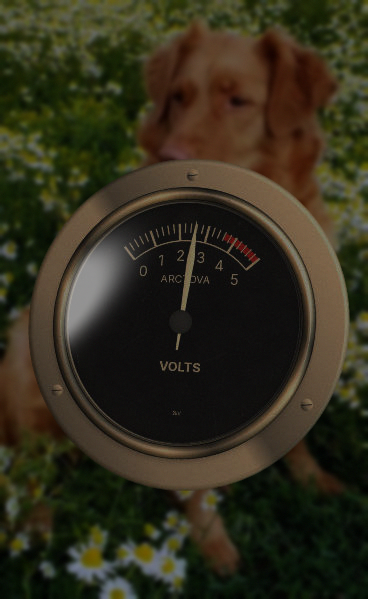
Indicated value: 2.6 V
